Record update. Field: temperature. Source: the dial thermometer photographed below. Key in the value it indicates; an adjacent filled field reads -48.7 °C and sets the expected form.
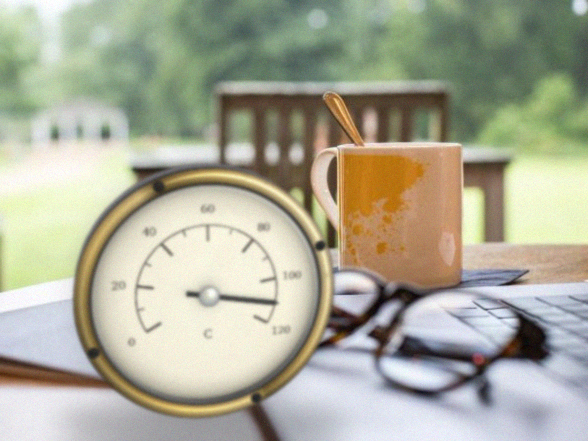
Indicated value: 110 °C
